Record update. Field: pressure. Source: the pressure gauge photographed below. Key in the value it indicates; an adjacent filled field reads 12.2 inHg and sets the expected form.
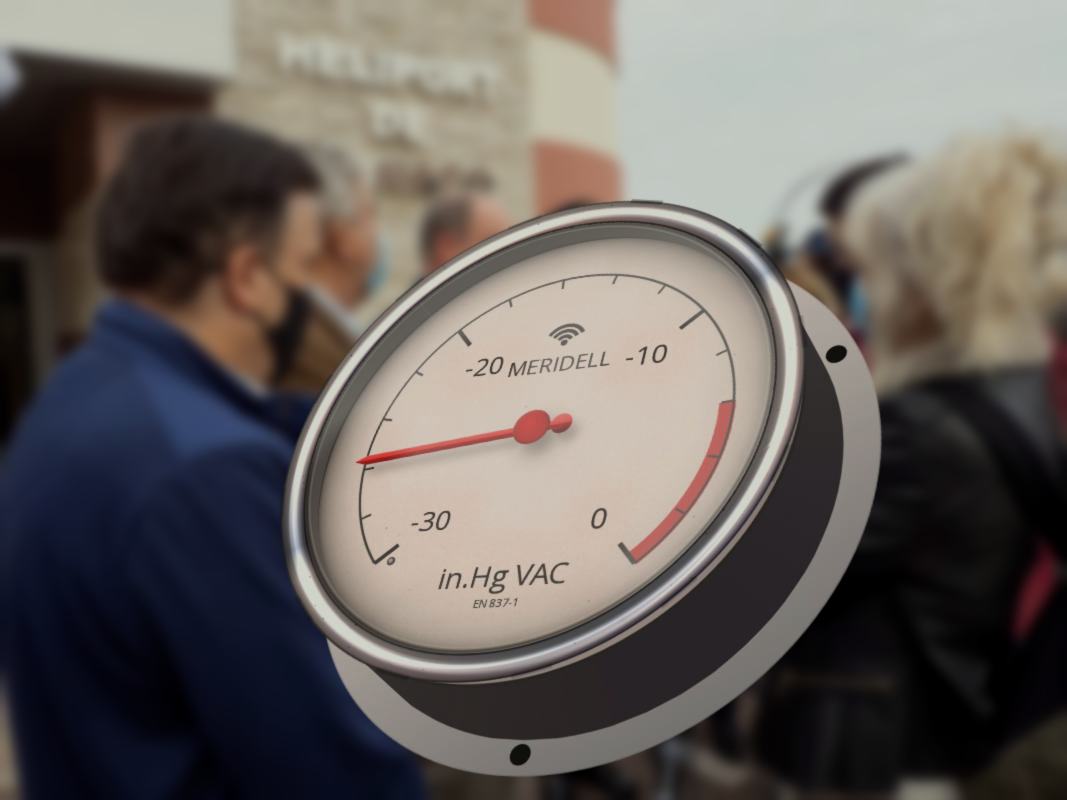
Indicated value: -26 inHg
